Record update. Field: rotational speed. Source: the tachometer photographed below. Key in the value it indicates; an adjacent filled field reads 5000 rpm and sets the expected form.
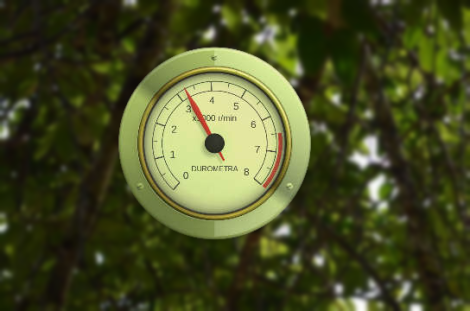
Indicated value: 3250 rpm
